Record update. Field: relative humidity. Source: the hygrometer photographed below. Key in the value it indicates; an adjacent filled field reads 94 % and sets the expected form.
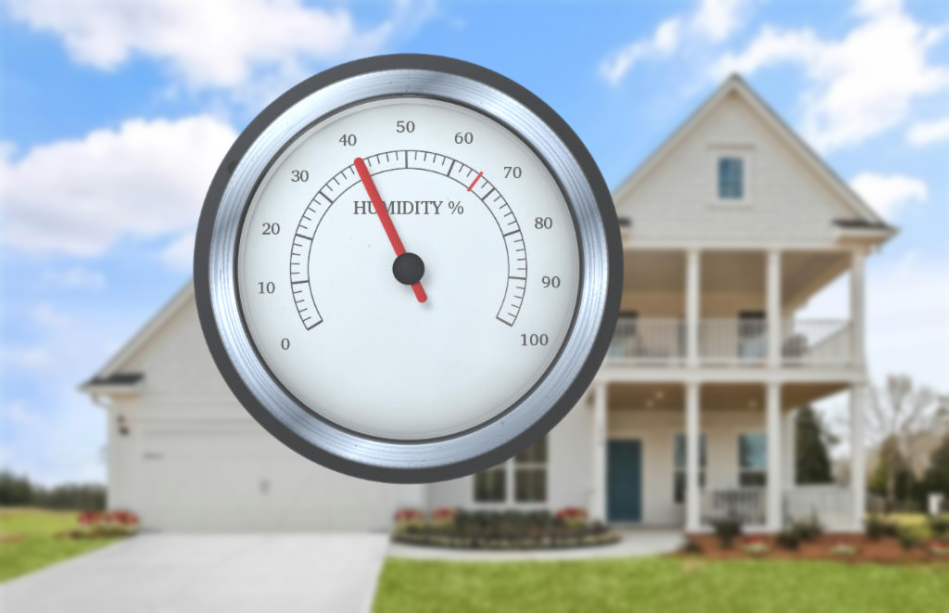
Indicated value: 40 %
